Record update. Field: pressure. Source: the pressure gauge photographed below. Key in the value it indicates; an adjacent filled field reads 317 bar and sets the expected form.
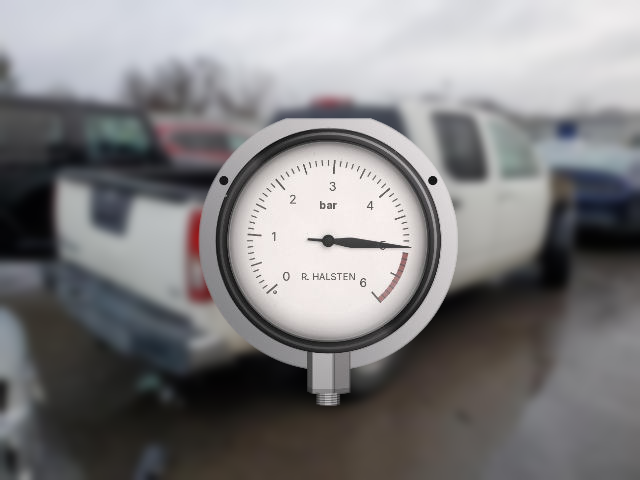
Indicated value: 5 bar
